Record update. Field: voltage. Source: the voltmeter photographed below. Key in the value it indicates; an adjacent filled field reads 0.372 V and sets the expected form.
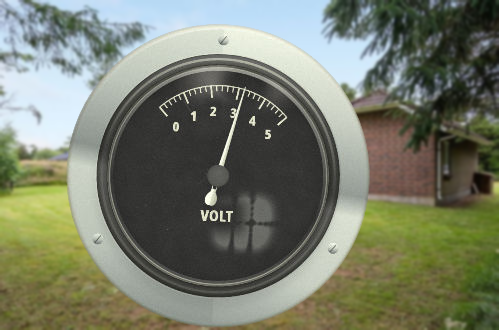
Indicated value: 3.2 V
